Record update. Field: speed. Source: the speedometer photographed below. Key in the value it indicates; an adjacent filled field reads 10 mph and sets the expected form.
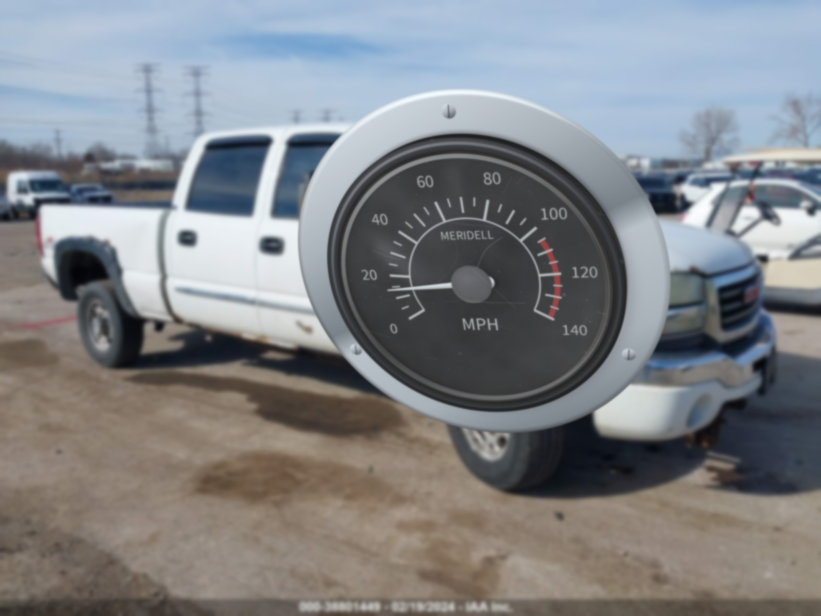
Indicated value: 15 mph
